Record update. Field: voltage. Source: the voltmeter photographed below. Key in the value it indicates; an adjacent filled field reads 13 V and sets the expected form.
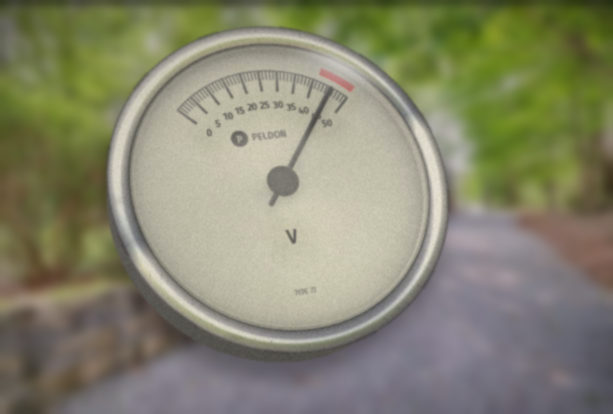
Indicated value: 45 V
